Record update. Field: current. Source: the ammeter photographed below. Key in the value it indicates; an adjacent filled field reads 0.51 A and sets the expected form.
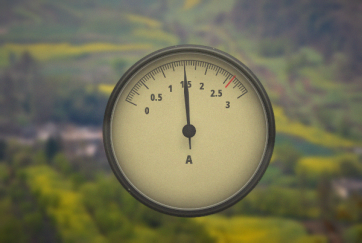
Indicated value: 1.5 A
